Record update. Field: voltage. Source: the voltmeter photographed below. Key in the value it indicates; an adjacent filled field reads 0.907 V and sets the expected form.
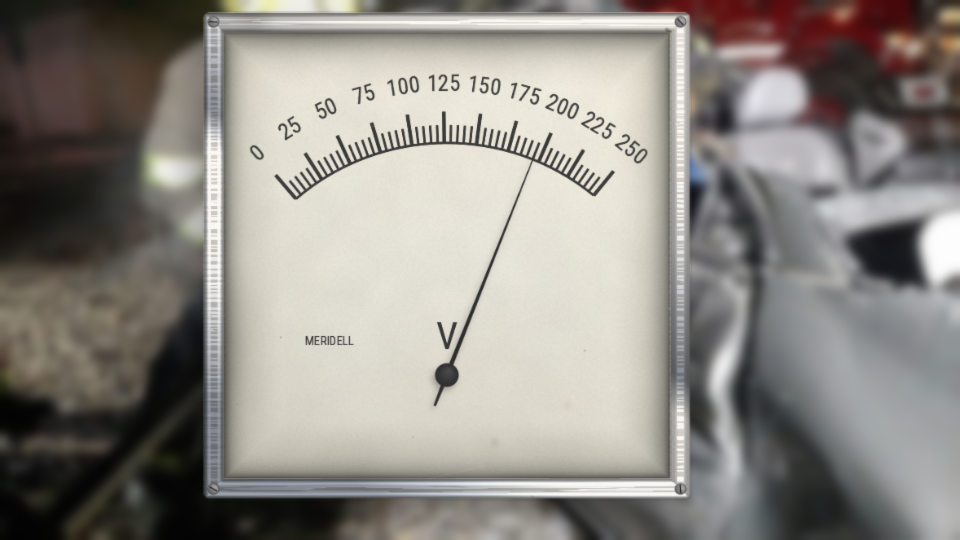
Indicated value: 195 V
